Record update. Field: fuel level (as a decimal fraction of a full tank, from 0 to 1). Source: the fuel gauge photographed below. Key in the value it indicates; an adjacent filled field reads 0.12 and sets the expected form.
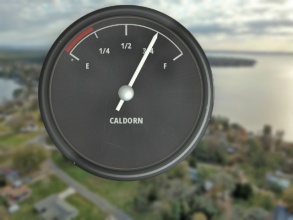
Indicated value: 0.75
